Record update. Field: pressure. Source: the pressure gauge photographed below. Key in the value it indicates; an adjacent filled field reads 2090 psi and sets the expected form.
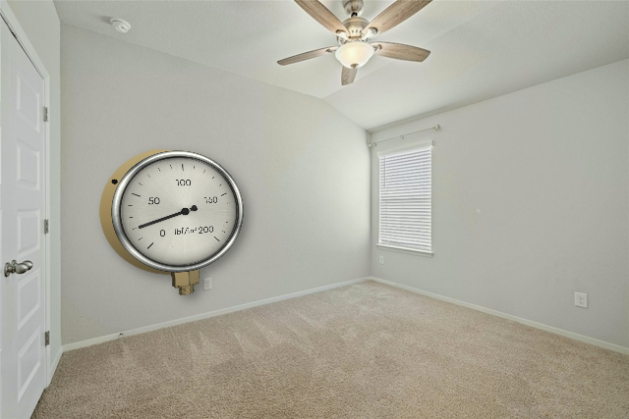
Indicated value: 20 psi
